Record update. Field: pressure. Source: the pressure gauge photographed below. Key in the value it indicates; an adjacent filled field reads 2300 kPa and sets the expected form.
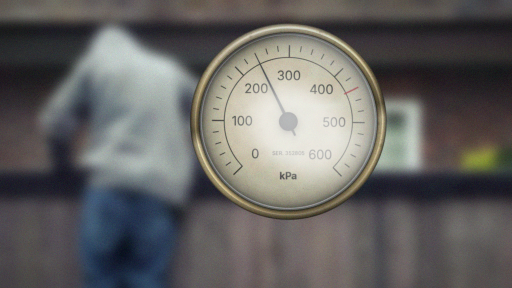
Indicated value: 240 kPa
